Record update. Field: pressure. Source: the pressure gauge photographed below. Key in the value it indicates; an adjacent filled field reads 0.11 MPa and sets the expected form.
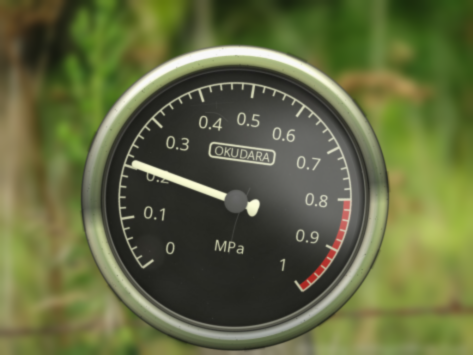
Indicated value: 0.21 MPa
